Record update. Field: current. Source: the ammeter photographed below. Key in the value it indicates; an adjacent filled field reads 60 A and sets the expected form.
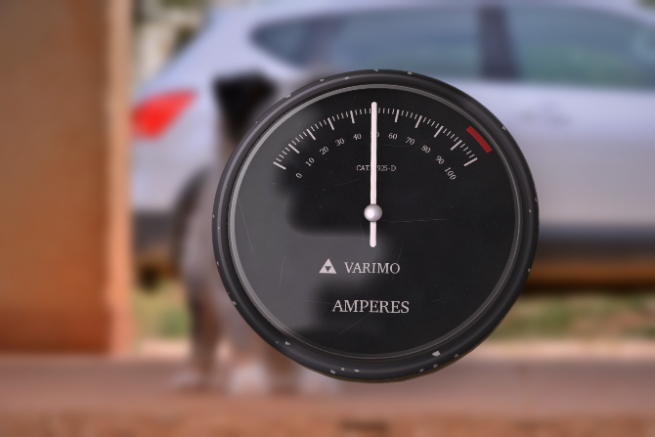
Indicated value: 50 A
